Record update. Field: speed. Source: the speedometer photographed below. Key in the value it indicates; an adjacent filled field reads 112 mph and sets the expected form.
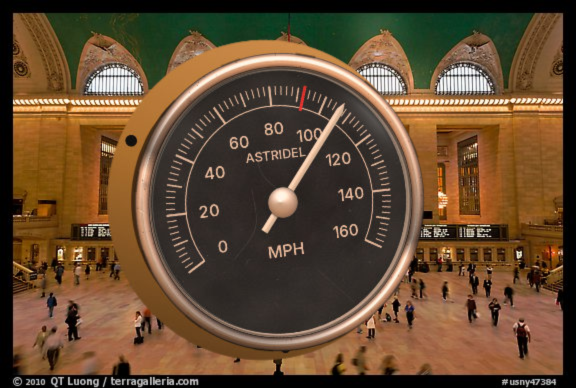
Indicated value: 106 mph
